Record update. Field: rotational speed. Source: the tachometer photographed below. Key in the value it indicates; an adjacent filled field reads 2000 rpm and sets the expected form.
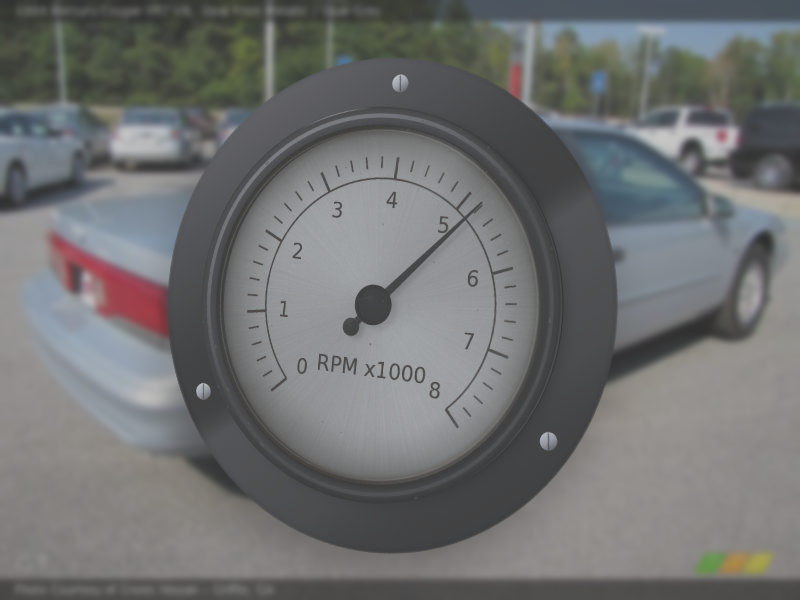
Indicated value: 5200 rpm
